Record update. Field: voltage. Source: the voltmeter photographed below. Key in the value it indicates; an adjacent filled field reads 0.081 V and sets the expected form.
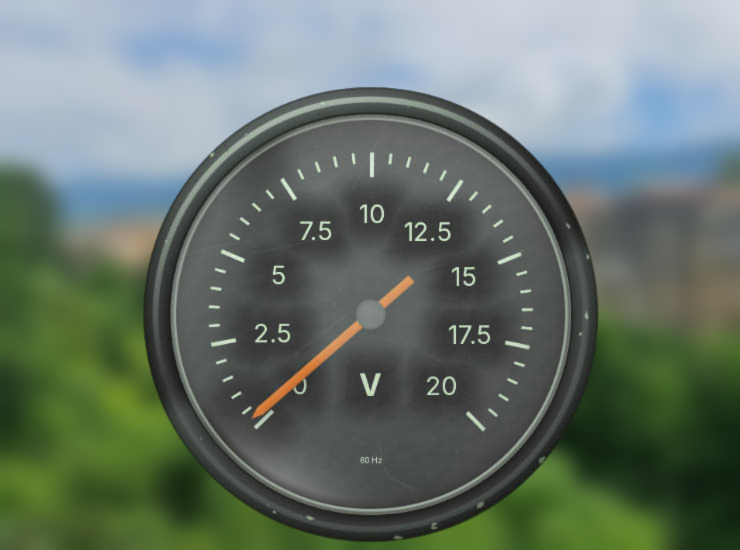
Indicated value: 0.25 V
